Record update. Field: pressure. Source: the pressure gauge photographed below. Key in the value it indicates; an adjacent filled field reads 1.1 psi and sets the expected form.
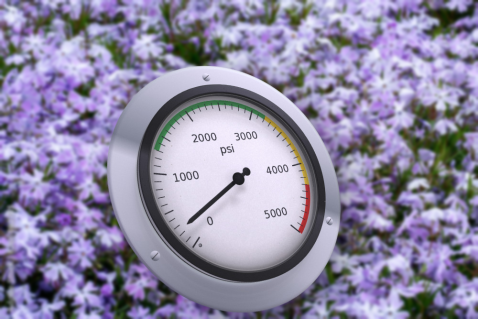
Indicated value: 250 psi
